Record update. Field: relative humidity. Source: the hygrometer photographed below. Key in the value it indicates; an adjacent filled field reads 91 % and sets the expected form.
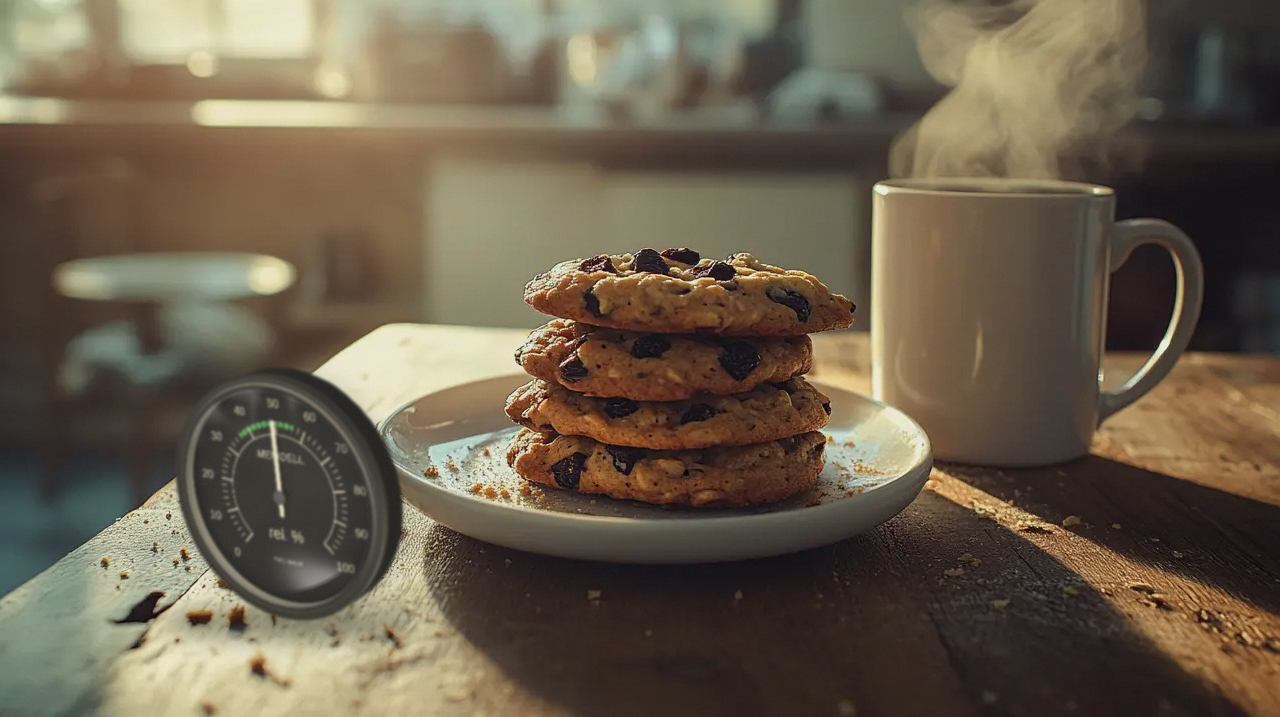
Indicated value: 50 %
